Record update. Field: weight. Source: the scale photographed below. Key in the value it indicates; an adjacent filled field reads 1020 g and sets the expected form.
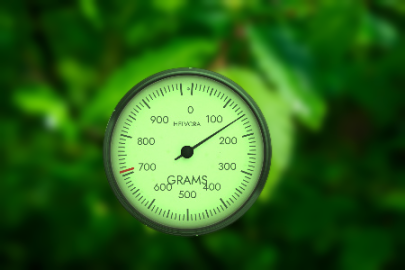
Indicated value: 150 g
